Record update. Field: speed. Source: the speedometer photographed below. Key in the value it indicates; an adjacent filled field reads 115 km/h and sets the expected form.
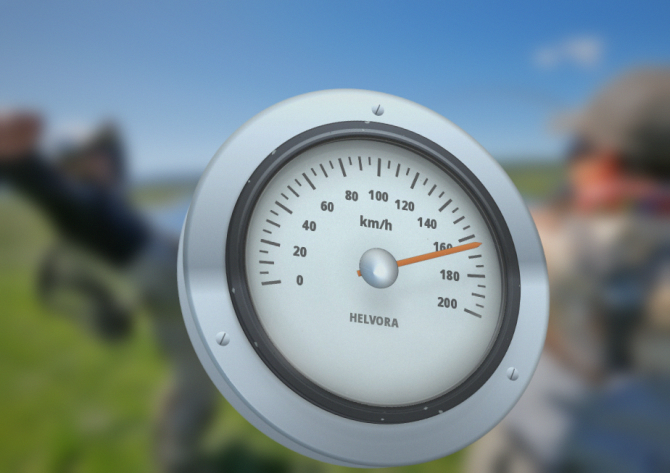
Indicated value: 165 km/h
